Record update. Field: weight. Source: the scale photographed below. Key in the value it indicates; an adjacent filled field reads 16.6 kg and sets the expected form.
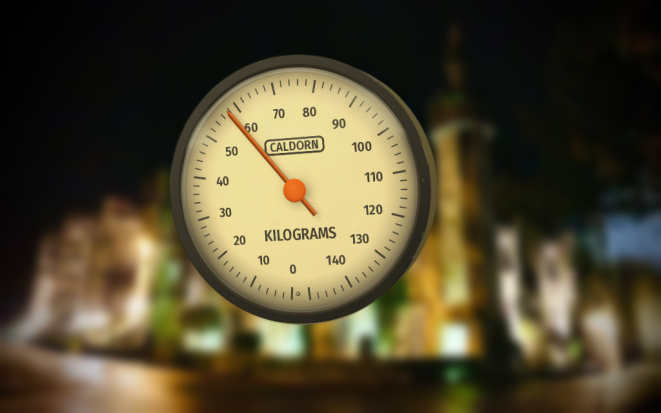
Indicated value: 58 kg
